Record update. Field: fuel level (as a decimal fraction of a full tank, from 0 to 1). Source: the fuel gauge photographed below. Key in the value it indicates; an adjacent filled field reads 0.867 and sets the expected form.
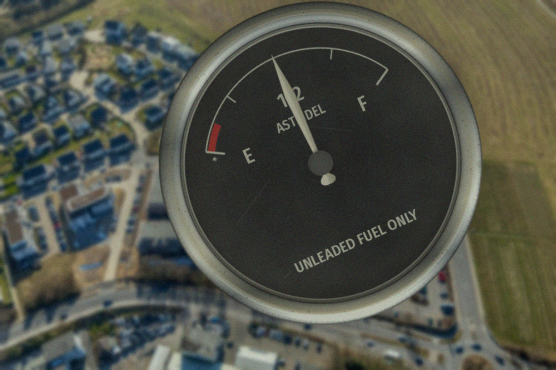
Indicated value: 0.5
